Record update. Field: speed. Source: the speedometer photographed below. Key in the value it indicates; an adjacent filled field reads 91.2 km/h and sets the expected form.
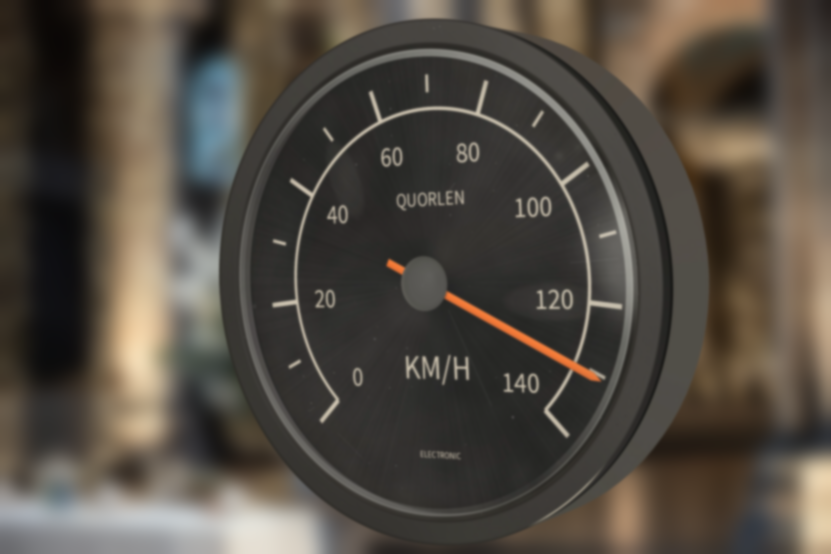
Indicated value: 130 km/h
